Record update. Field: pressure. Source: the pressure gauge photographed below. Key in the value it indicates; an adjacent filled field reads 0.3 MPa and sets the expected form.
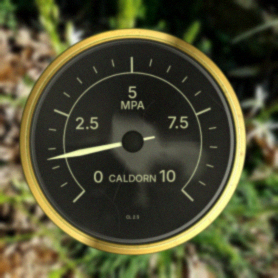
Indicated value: 1.25 MPa
